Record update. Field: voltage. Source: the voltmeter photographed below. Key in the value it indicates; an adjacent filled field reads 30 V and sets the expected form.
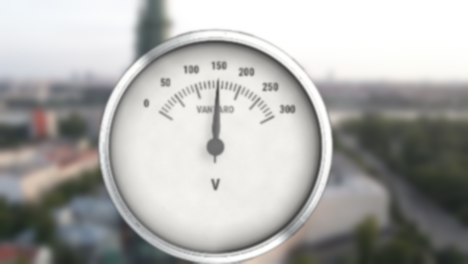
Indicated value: 150 V
